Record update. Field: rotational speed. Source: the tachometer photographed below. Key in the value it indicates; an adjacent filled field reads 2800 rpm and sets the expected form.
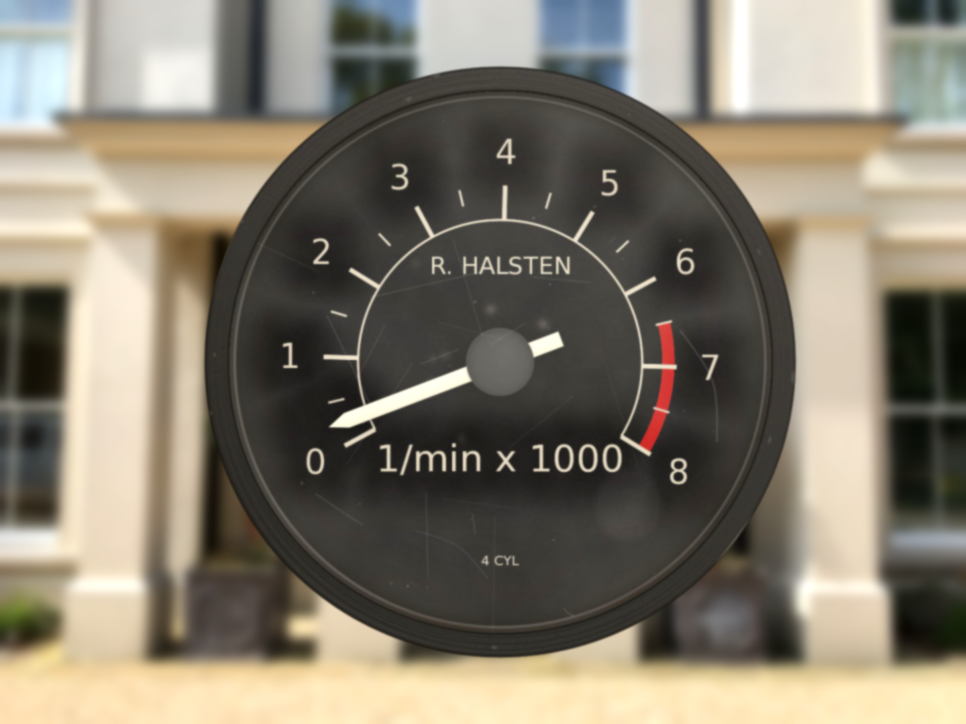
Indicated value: 250 rpm
